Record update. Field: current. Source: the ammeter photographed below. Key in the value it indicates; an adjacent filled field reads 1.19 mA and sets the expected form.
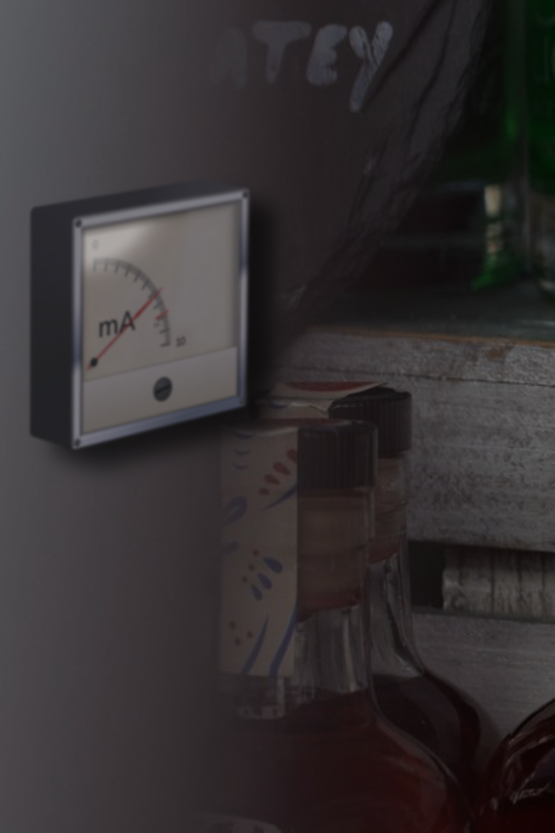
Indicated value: 6 mA
